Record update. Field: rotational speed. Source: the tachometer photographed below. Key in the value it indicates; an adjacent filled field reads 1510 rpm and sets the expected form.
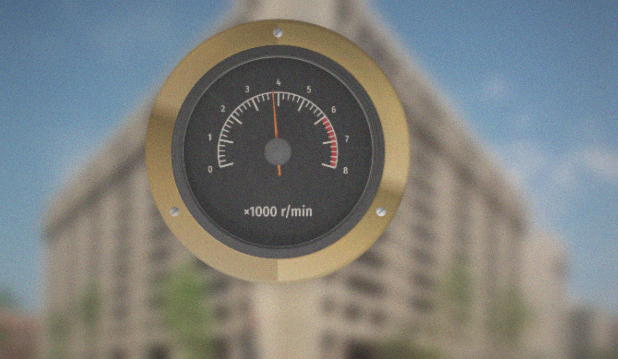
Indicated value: 3800 rpm
